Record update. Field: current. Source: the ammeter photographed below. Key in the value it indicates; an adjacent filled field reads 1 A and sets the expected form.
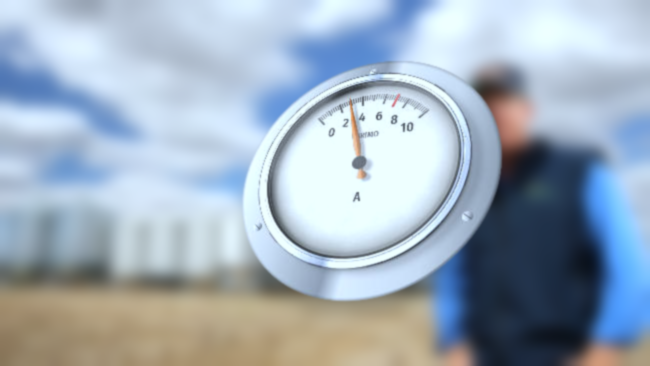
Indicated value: 3 A
